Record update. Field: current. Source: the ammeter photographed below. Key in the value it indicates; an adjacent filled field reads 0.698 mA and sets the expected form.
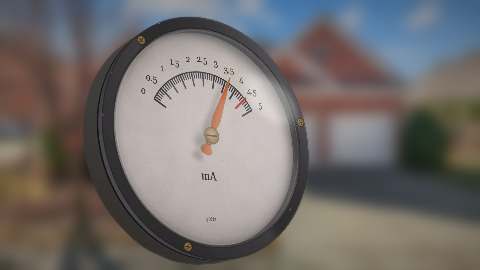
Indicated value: 3.5 mA
